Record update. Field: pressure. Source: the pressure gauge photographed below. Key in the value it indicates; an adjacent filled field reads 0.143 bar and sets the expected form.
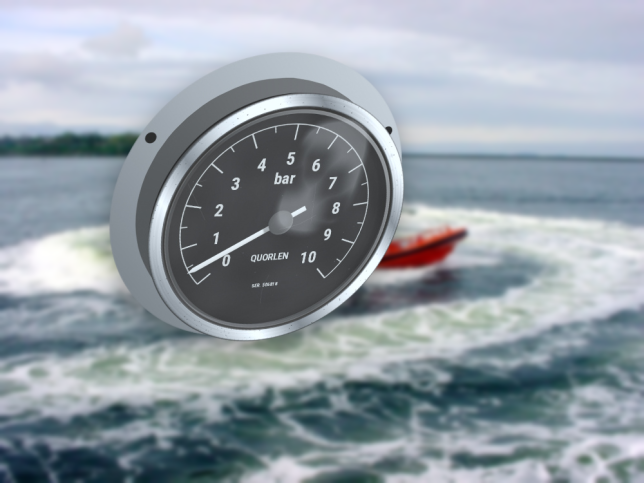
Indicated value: 0.5 bar
